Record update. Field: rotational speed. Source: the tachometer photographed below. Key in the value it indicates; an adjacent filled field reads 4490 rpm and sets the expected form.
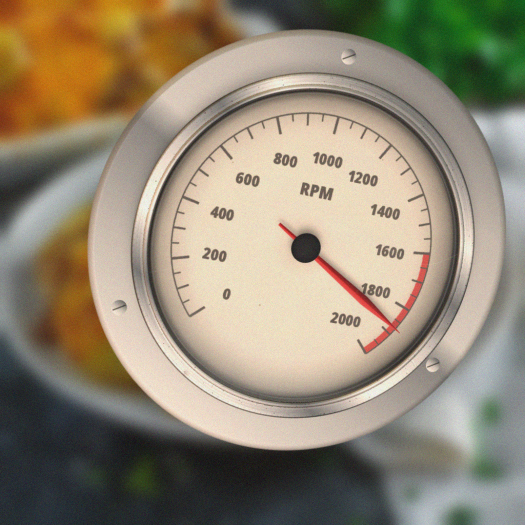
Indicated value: 1875 rpm
